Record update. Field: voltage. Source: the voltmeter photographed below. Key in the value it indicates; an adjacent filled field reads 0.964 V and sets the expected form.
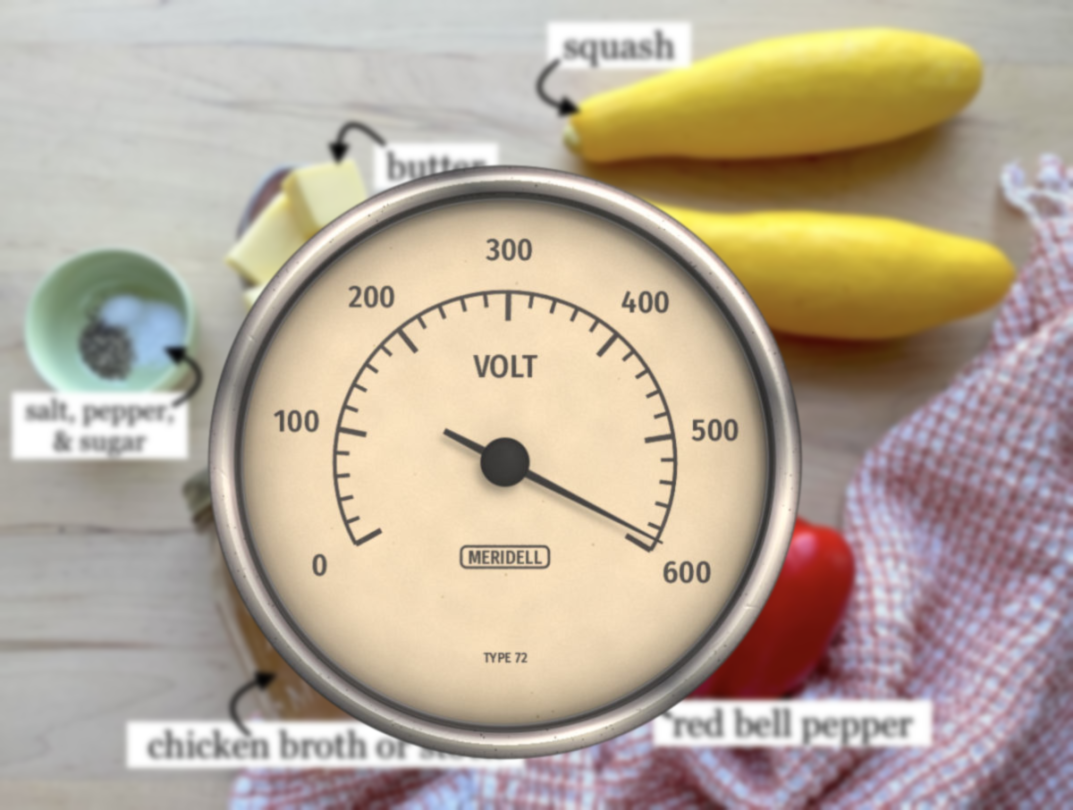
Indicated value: 590 V
